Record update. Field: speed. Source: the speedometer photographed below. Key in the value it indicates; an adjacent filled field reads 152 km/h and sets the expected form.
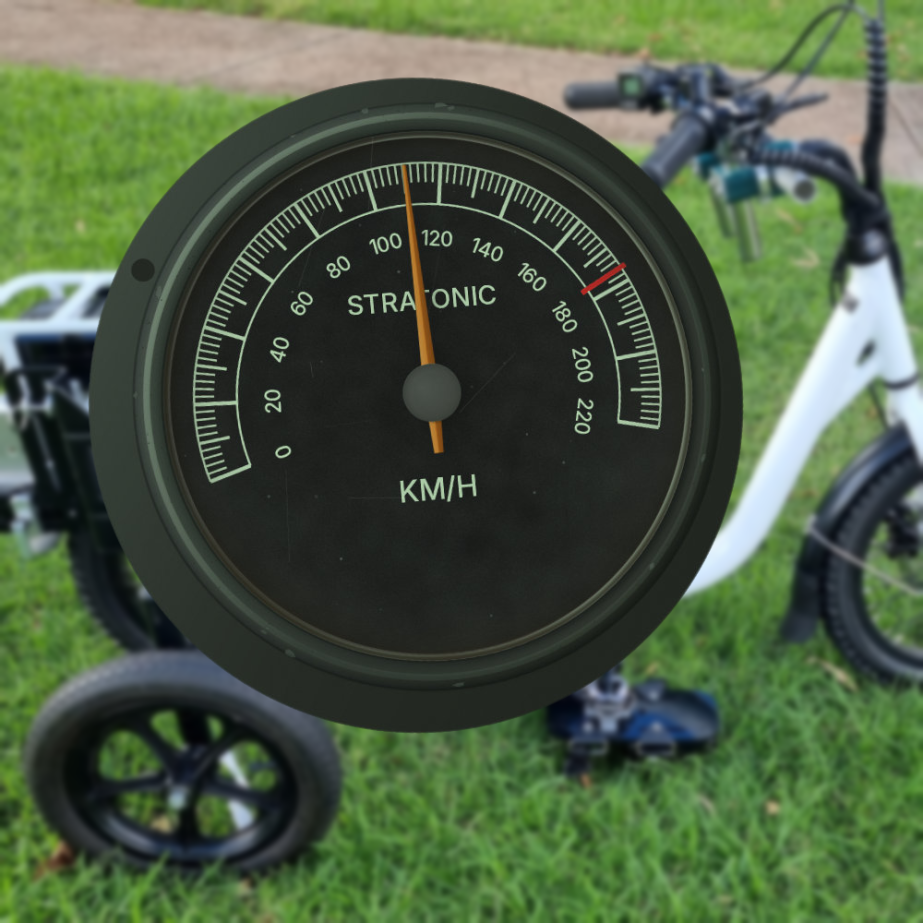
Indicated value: 110 km/h
